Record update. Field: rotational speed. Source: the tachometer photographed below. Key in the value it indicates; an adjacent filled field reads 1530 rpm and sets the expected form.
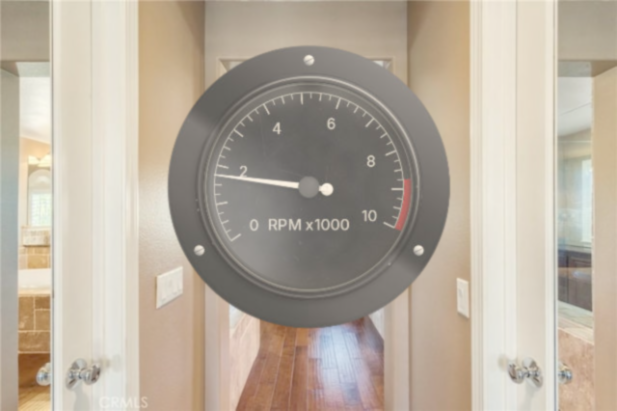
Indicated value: 1750 rpm
